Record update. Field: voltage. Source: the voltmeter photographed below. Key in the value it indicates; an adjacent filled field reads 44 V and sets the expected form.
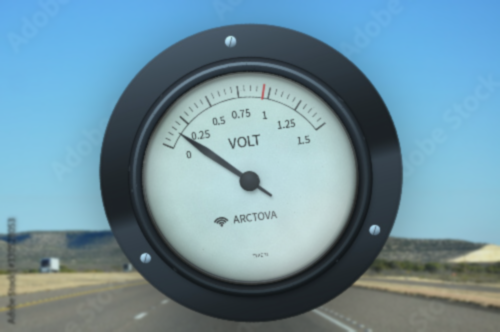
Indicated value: 0.15 V
